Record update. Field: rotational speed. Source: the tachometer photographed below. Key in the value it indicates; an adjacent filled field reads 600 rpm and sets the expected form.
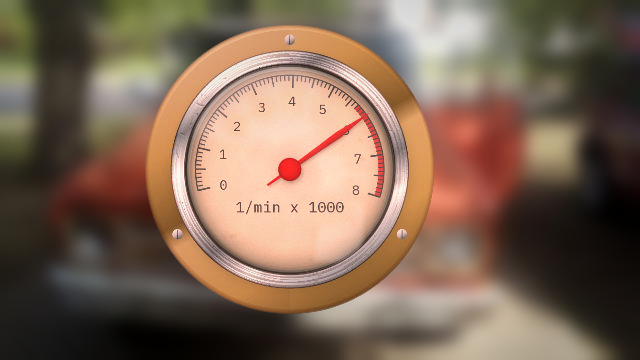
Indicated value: 6000 rpm
